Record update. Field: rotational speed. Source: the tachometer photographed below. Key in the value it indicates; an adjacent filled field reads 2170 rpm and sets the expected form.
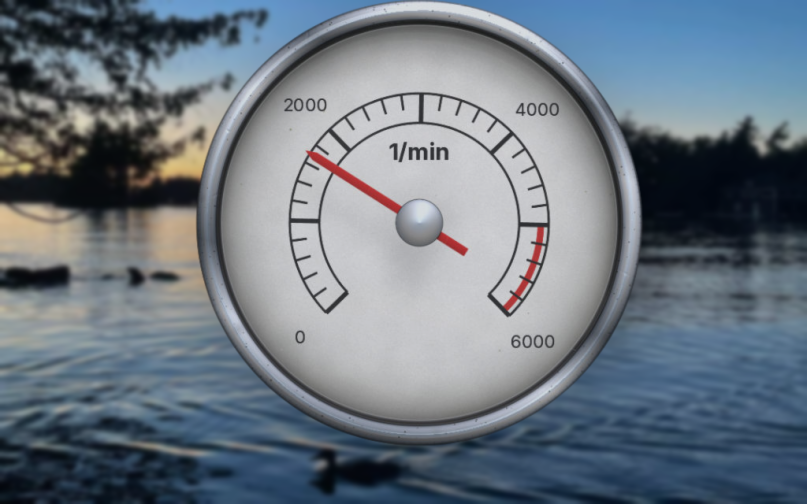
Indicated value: 1700 rpm
